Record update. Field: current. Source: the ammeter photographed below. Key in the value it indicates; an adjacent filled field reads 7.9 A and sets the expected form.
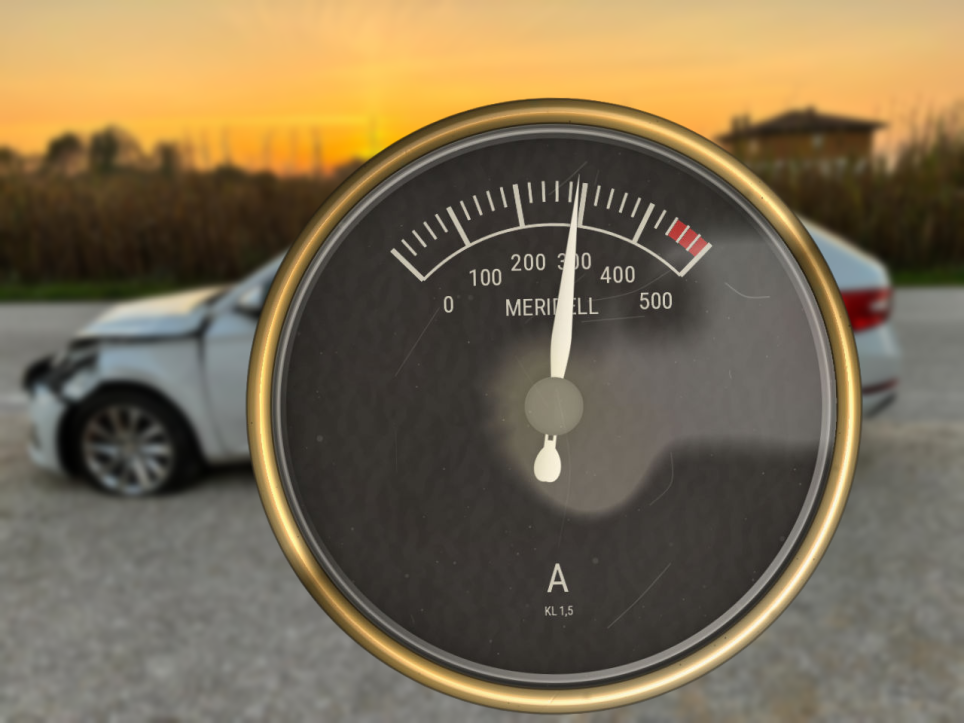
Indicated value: 290 A
